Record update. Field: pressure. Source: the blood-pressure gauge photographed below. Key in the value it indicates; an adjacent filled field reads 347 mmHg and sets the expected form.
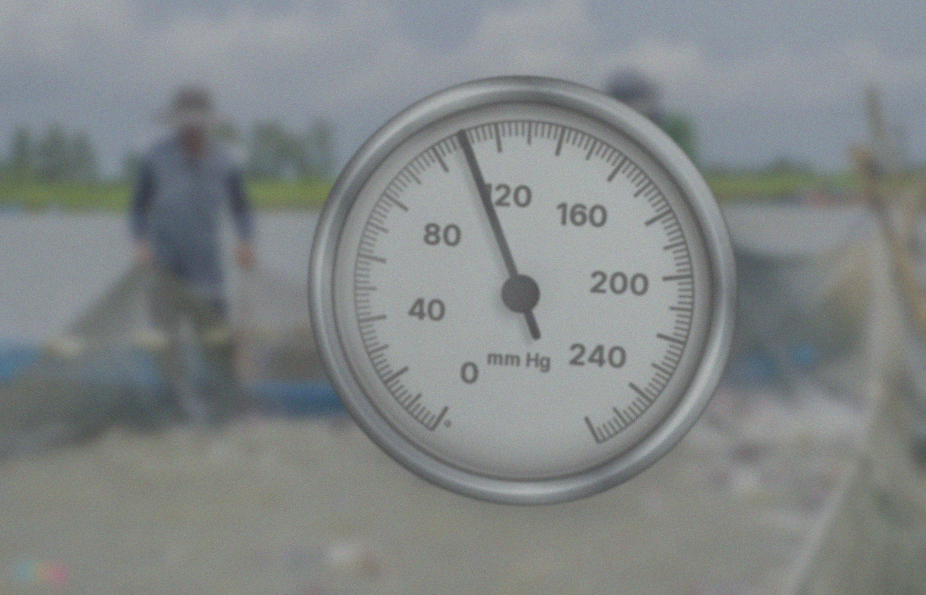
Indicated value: 110 mmHg
